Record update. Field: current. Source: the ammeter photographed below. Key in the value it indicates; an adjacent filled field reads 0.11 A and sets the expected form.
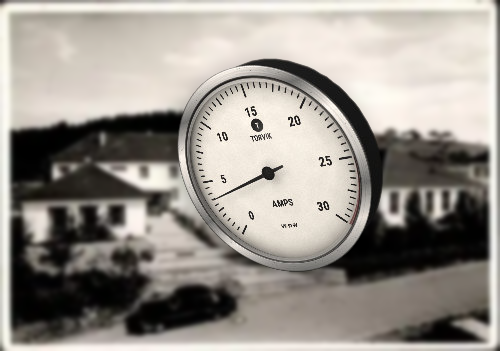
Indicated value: 3.5 A
